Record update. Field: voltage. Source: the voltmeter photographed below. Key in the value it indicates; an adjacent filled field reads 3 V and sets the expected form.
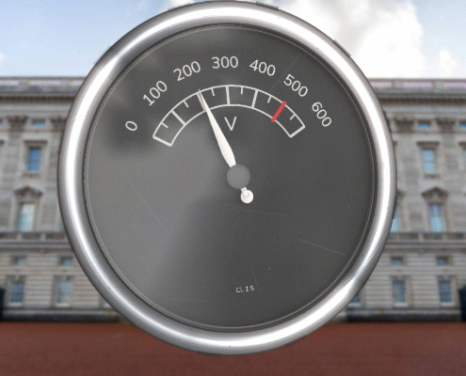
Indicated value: 200 V
